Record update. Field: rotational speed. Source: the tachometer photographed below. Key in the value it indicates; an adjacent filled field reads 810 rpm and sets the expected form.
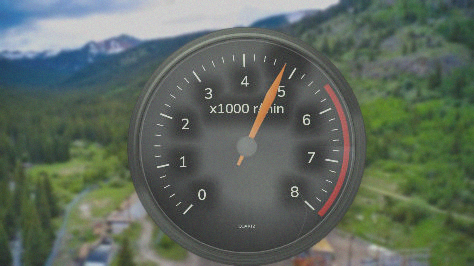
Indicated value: 4800 rpm
